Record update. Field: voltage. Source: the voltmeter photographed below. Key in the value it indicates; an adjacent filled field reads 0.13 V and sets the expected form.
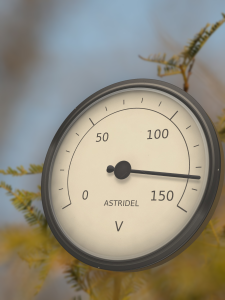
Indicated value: 135 V
